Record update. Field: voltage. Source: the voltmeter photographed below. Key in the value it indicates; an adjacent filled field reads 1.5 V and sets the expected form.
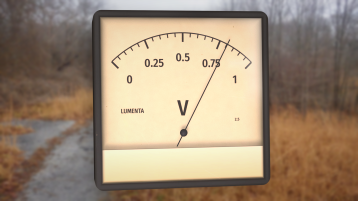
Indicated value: 0.8 V
